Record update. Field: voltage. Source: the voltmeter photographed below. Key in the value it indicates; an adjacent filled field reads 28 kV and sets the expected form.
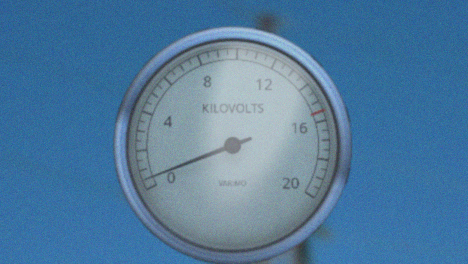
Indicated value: 0.5 kV
